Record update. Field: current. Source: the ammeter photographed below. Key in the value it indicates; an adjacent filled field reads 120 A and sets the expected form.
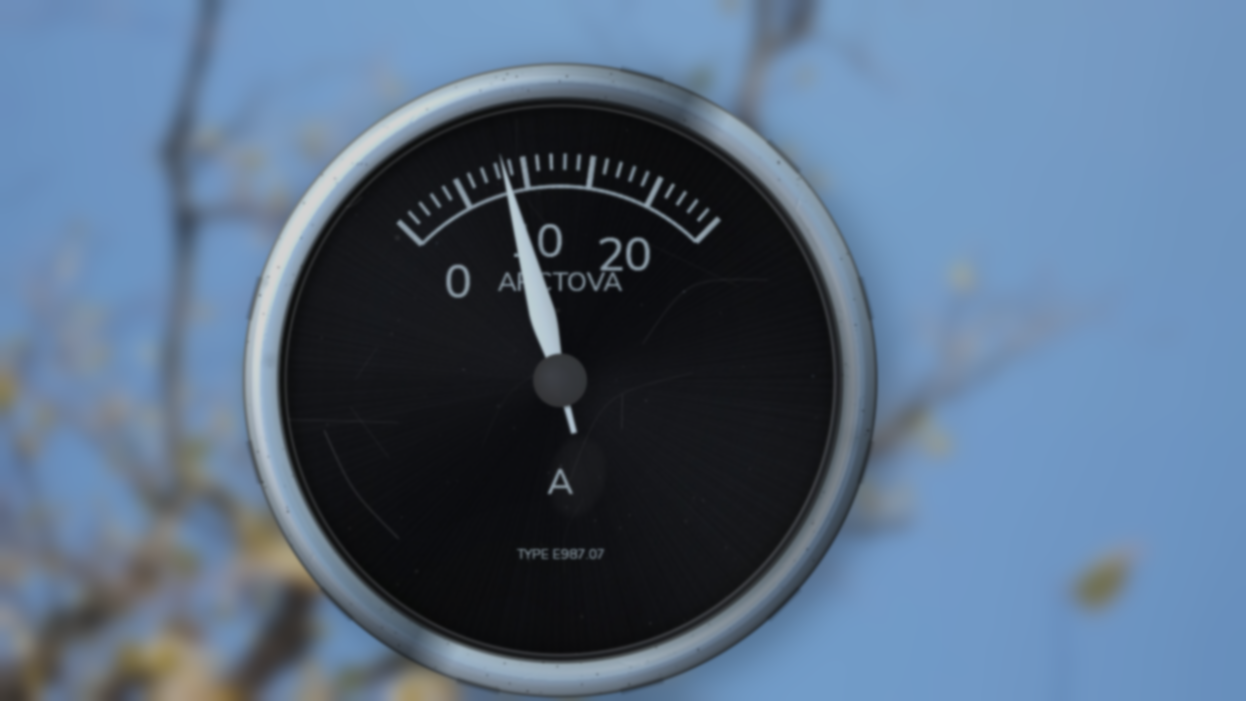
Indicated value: 8.5 A
